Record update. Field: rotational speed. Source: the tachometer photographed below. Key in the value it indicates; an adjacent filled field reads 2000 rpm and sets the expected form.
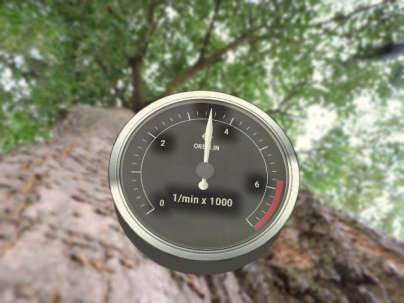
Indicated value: 3500 rpm
